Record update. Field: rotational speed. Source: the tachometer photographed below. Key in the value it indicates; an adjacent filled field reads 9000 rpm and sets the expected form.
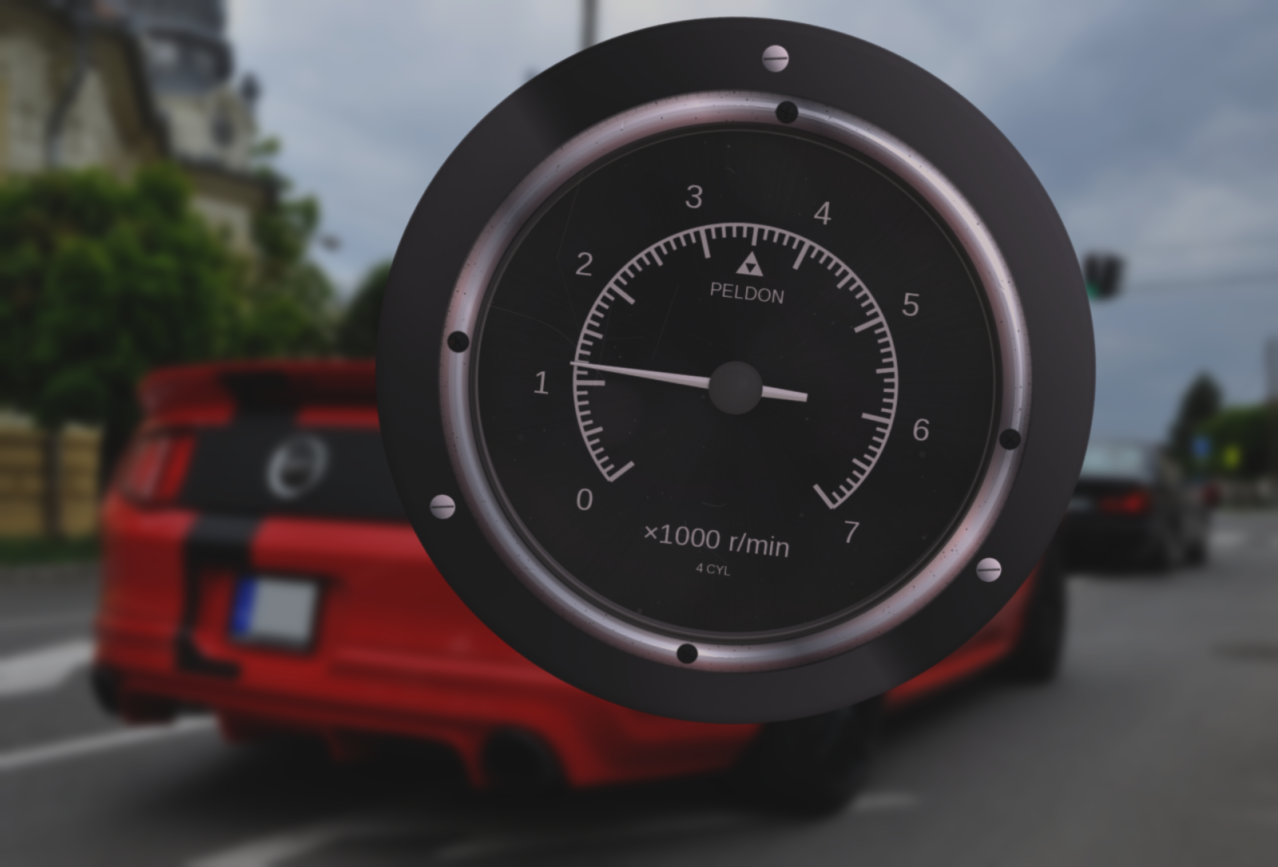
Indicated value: 1200 rpm
